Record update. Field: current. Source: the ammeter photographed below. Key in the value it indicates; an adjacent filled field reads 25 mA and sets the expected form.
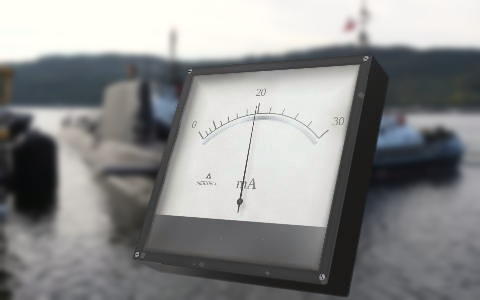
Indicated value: 20 mA
